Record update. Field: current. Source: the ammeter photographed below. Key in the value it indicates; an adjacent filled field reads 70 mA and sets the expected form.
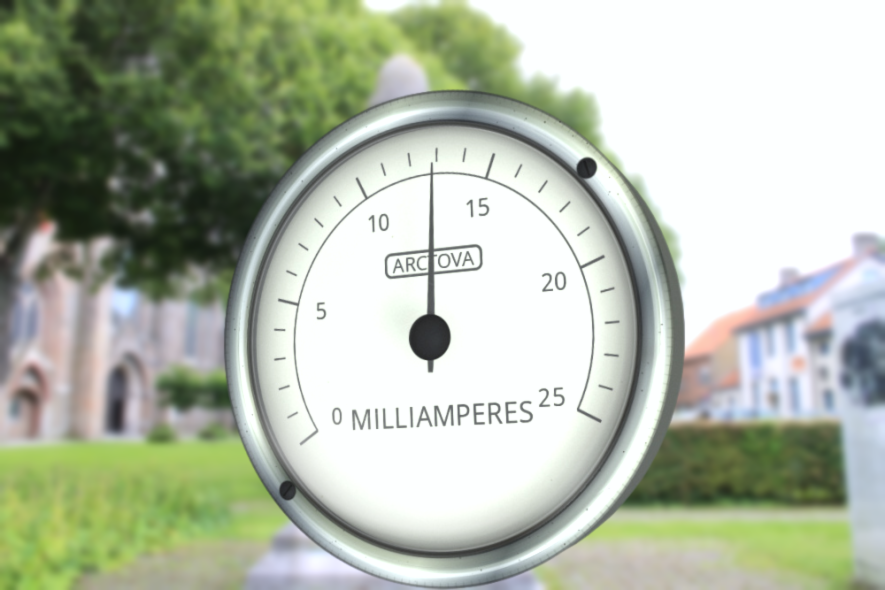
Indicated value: 13 mA
